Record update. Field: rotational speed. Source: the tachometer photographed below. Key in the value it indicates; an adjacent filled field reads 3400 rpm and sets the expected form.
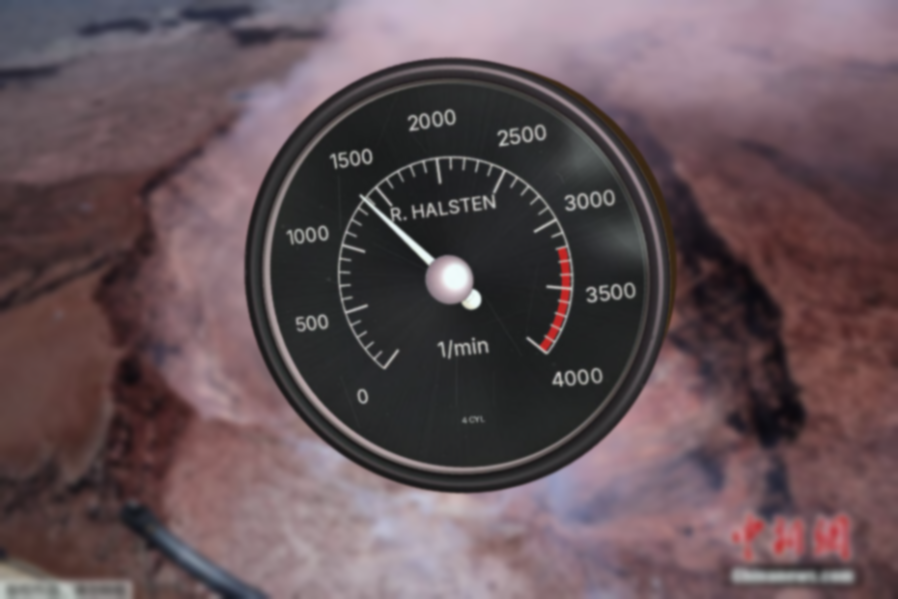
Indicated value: 1400 rpm
